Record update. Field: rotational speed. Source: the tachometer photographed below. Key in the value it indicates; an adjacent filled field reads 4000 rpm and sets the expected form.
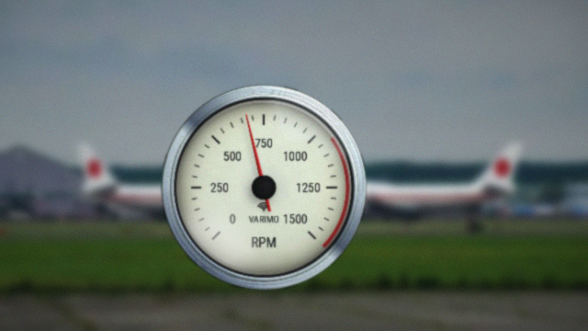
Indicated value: 675 rpm
